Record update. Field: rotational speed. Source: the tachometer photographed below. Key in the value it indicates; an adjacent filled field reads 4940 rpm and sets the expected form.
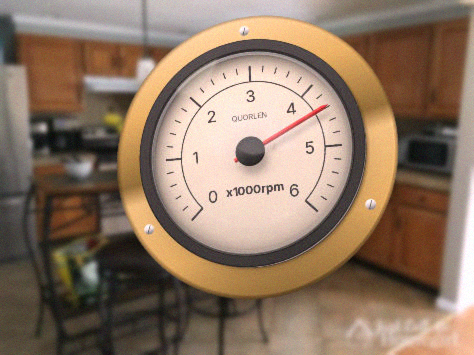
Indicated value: 4400 rpm
